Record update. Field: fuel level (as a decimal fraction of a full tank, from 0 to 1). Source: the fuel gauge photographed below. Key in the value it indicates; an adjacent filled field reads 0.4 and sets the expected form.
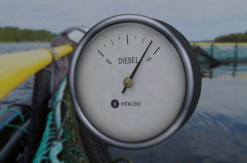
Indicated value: 0.875
